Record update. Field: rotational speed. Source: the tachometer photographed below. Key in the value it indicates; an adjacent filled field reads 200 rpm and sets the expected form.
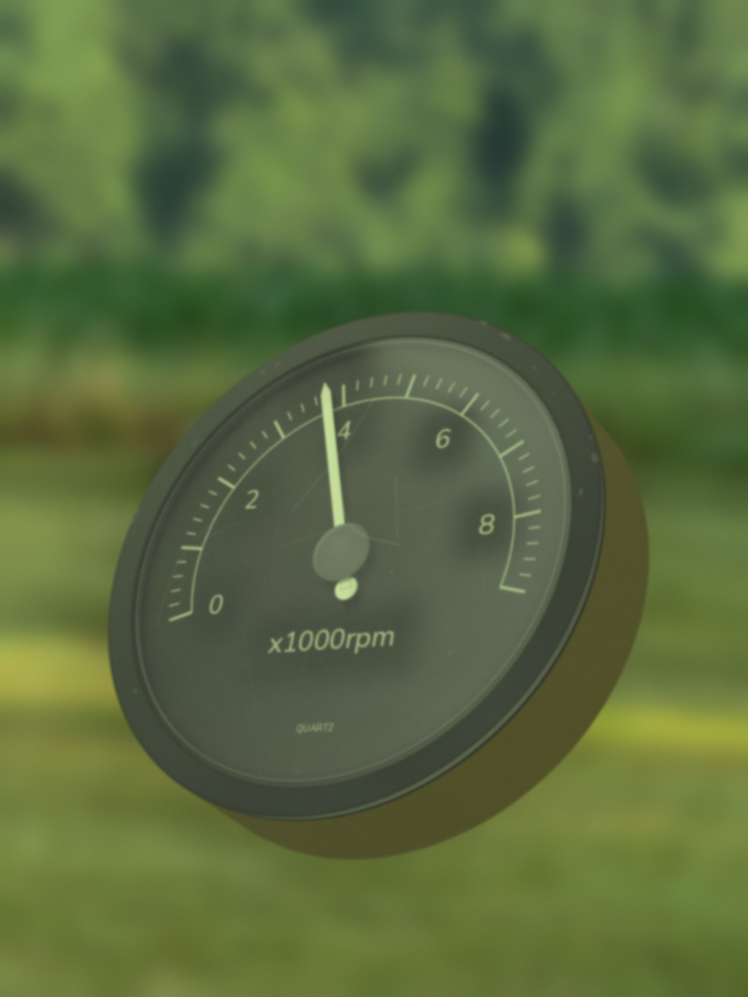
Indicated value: 3800 rpm
